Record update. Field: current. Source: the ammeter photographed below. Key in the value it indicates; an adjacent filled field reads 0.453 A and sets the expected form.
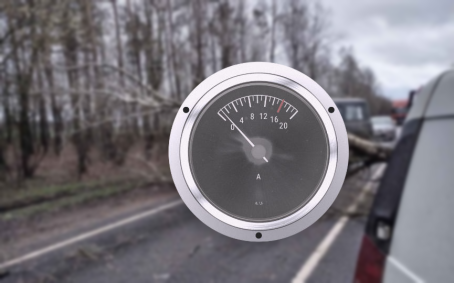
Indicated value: 1 A
